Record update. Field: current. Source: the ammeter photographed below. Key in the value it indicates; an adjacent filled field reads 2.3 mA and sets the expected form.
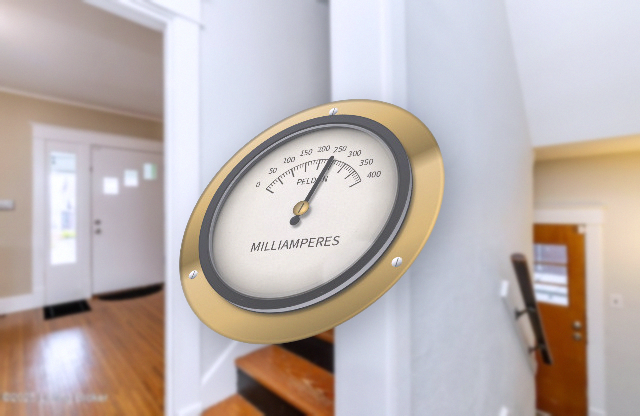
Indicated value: 250 mA
